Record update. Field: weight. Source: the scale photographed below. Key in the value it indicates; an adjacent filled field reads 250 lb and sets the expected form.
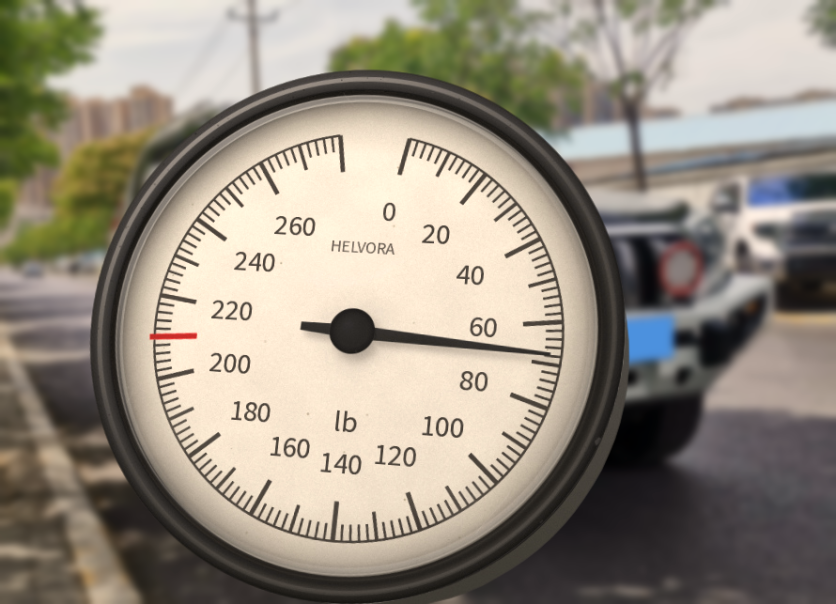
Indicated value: 68 lb
